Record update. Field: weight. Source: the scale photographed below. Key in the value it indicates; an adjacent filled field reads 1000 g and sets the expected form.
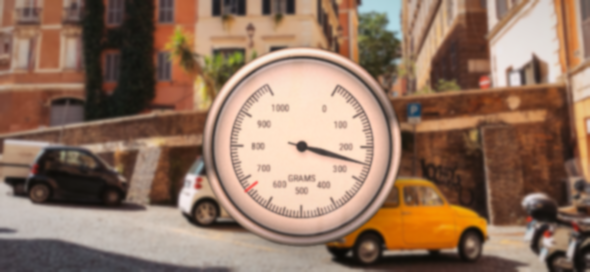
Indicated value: 250 g
